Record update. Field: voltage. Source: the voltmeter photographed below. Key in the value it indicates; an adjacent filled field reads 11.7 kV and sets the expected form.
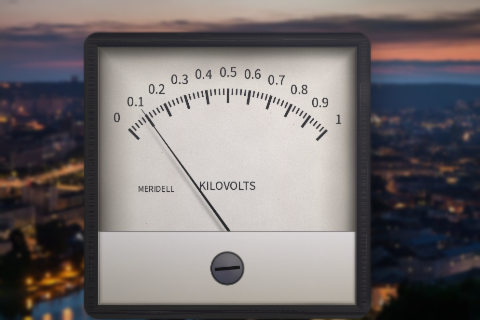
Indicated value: 0.1 kV
